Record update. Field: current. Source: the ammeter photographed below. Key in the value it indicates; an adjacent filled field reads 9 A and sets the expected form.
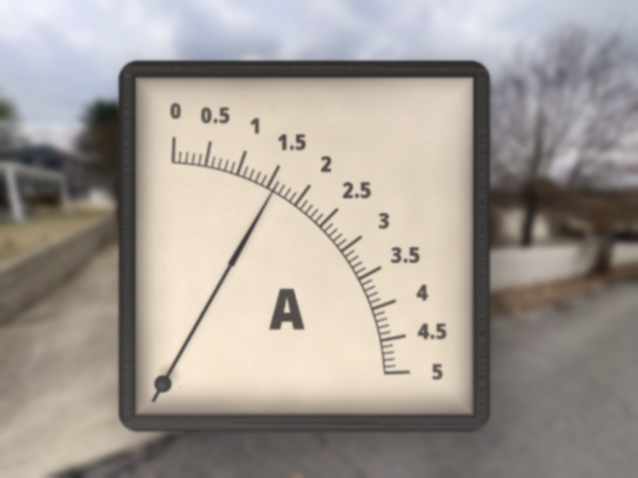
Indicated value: 1.6 A
